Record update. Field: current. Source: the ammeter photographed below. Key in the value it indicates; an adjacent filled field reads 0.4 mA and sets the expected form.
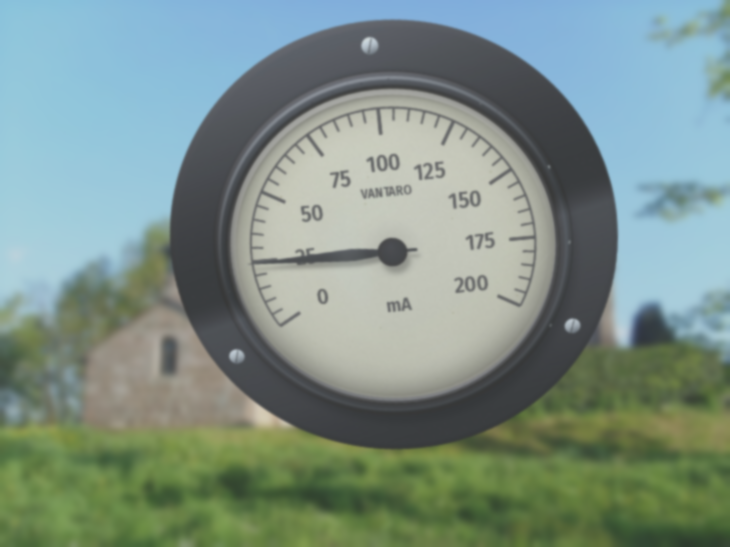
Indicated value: 25 mA
